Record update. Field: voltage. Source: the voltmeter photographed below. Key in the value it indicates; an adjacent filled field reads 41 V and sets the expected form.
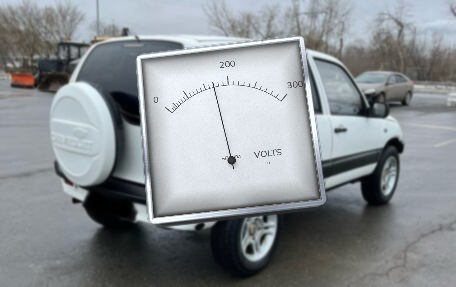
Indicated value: 170 V
